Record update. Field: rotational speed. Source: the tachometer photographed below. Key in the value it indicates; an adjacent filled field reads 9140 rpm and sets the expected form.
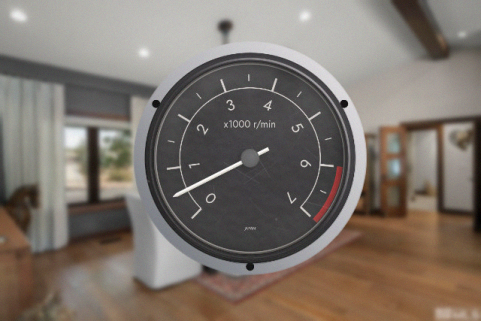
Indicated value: 500 rpm
